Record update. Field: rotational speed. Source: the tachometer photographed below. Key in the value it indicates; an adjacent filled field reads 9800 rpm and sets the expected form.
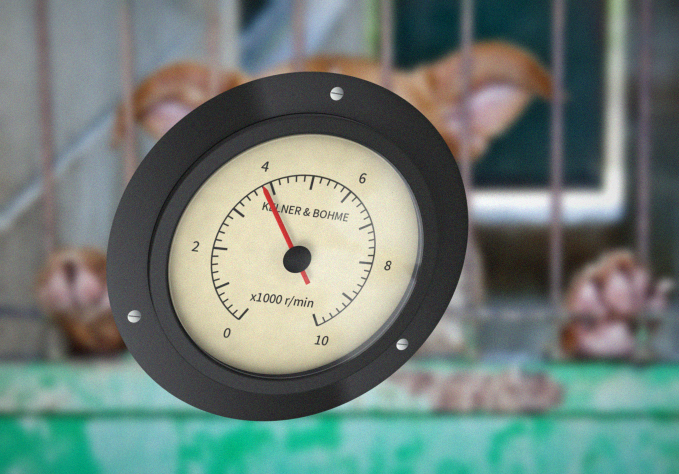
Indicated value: 3800 rpm
